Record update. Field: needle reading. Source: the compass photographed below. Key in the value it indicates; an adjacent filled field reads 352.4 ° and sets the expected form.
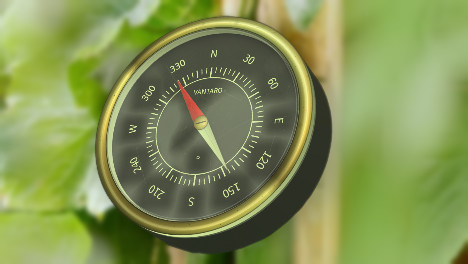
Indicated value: 325 °
